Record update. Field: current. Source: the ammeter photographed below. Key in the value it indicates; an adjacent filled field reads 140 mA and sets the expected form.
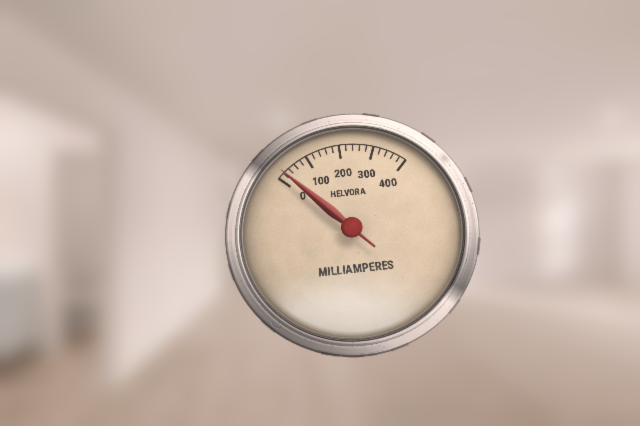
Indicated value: 20 mA
